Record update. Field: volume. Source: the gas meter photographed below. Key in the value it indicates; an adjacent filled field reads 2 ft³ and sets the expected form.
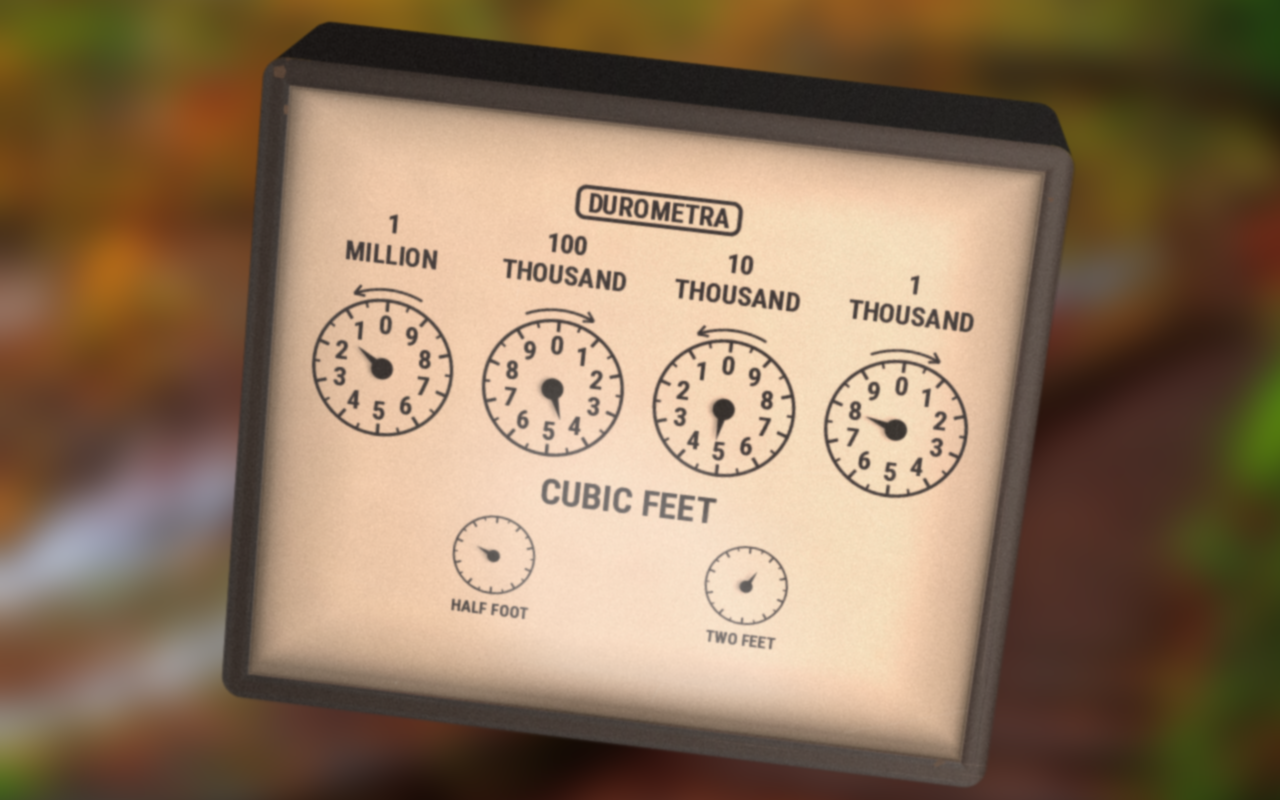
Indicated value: 144800 ft³
